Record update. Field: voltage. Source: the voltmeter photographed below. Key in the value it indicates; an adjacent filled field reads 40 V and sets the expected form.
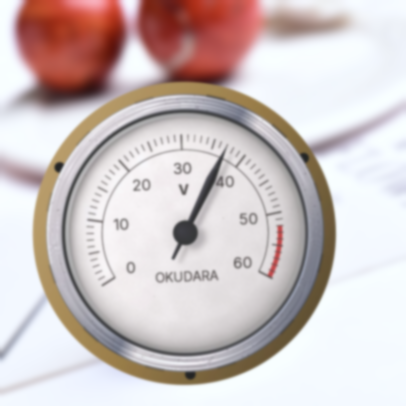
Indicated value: 37 V
